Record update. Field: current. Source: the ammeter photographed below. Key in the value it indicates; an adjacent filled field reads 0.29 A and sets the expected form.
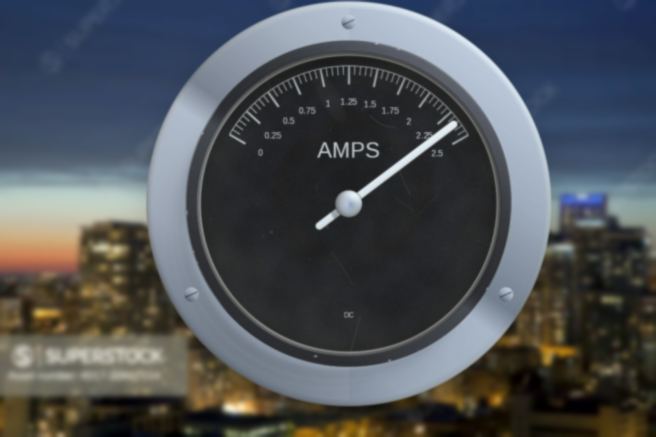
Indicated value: 2.35 A
